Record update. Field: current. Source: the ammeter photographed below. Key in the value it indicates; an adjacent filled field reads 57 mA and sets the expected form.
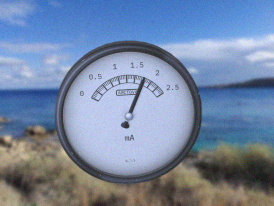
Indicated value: 1.75 mA
